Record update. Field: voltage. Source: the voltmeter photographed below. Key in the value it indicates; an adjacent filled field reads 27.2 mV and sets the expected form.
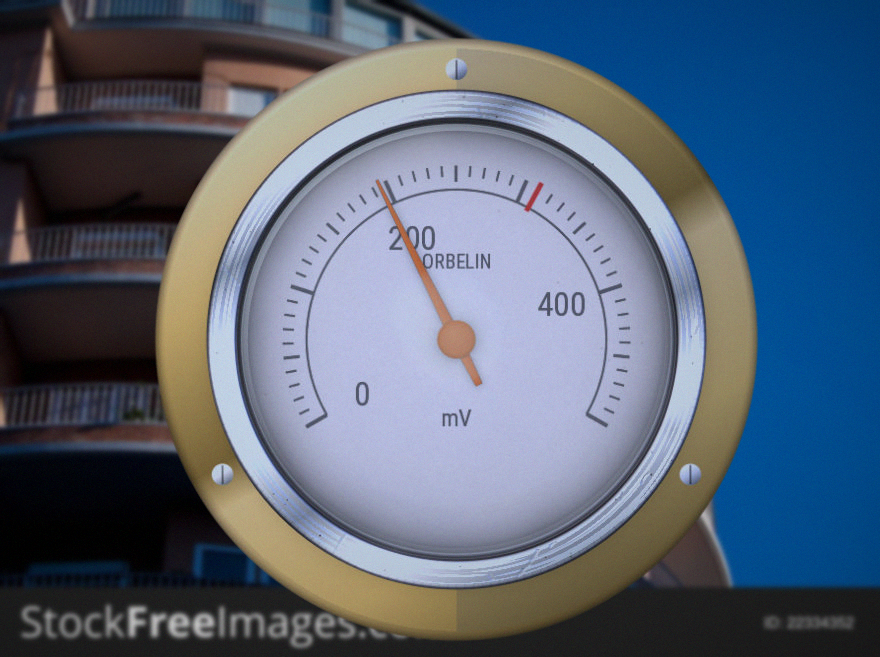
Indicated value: 195 mV
